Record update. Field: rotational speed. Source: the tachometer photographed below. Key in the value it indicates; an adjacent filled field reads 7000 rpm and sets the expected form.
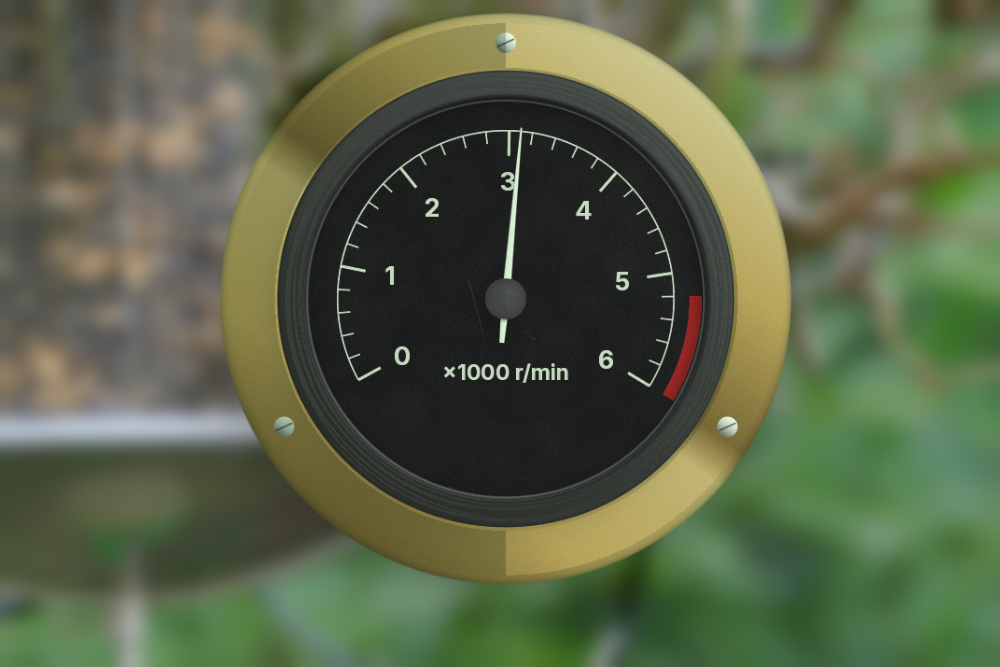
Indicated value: 3100 rpm
